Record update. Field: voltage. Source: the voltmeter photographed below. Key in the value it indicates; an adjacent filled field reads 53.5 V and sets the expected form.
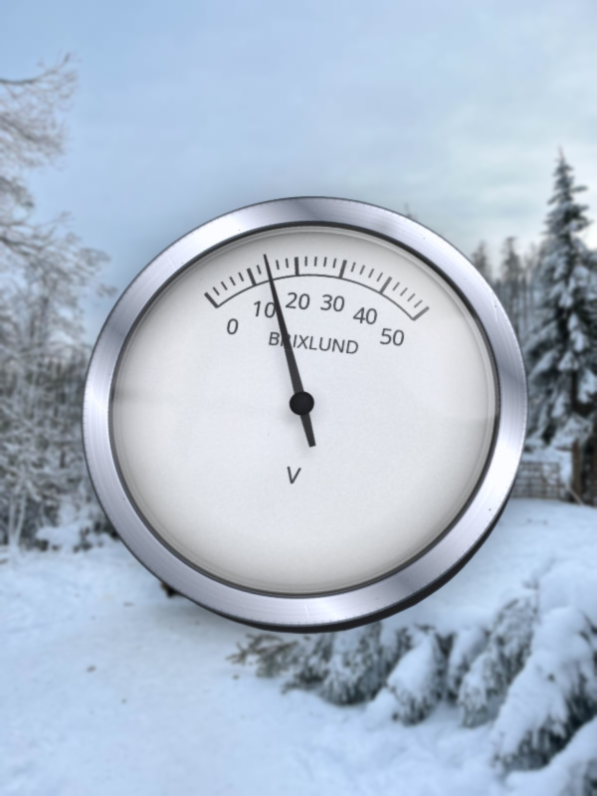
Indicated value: 14 V
